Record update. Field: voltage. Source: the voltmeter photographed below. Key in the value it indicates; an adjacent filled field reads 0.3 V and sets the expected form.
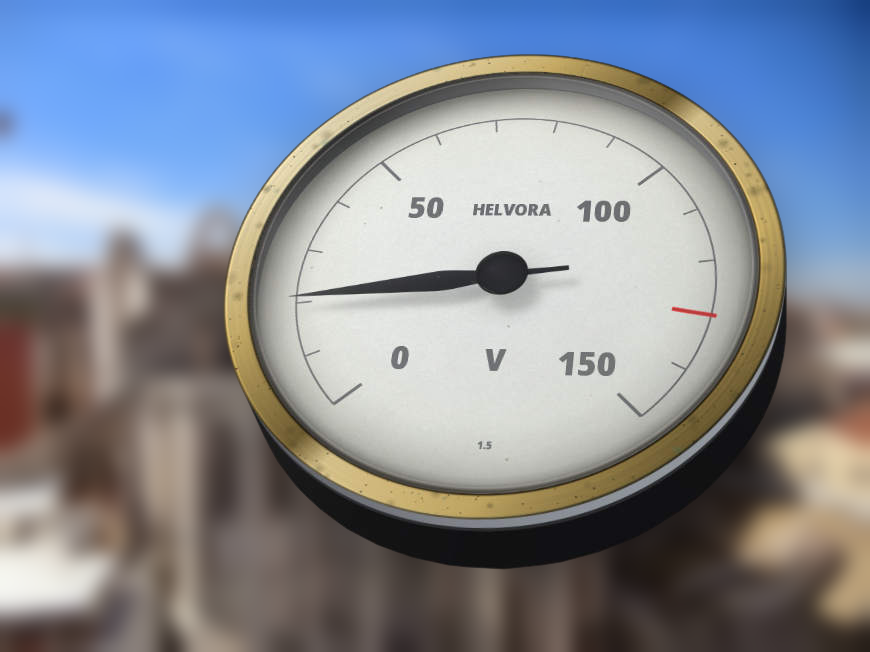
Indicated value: 20 V
